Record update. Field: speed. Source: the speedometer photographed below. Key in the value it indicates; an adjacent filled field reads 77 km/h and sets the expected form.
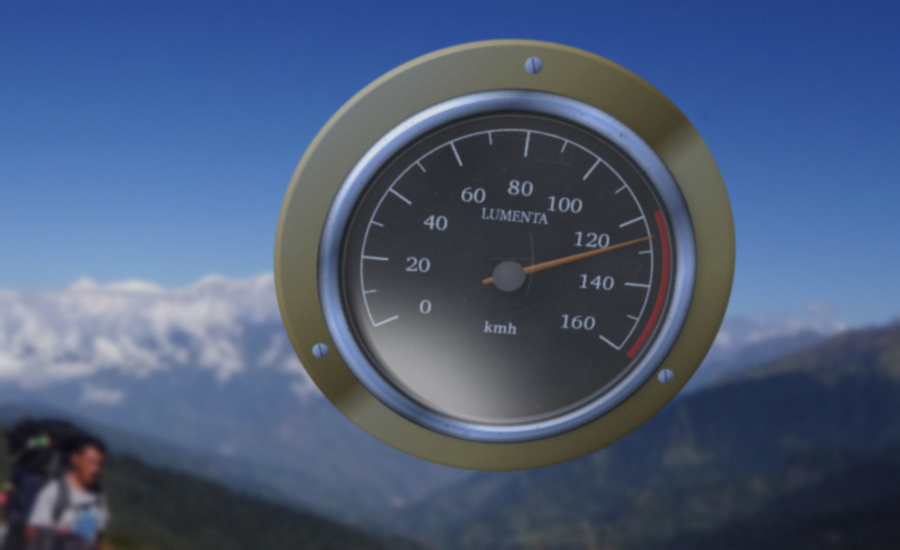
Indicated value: 125 km/h
